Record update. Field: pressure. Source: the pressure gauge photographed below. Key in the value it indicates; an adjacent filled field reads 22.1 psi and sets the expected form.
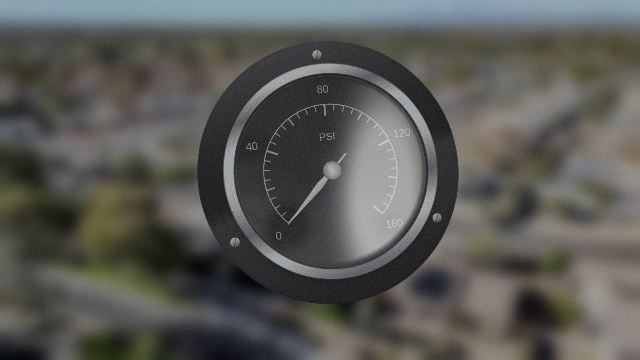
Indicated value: 0 psi
